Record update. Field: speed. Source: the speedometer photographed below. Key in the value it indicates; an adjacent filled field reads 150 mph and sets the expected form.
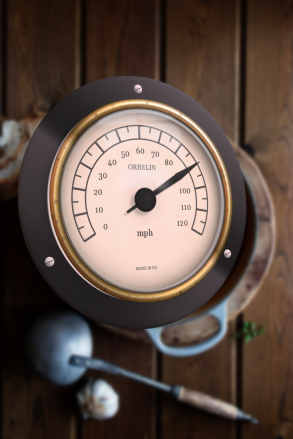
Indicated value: 90 mph
